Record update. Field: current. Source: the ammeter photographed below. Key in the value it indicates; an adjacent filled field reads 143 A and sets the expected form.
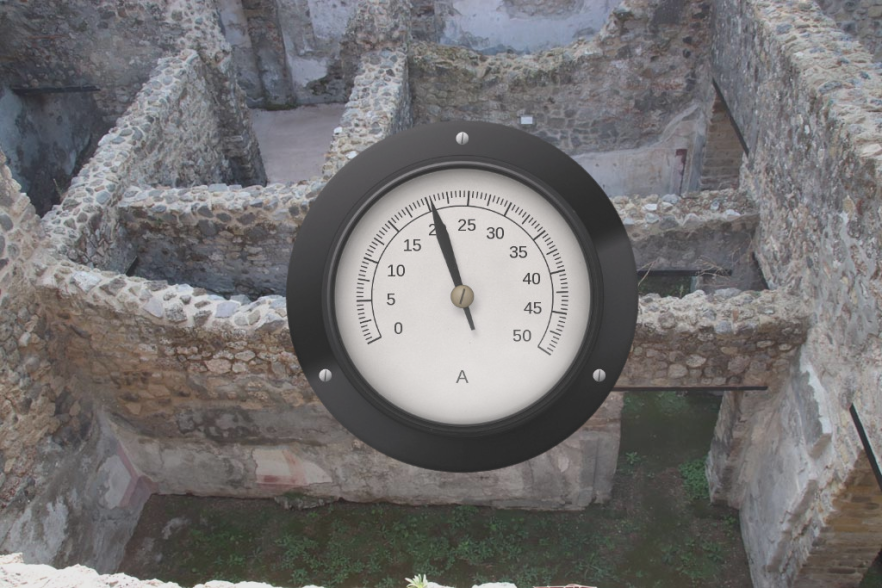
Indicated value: 20.5 A
